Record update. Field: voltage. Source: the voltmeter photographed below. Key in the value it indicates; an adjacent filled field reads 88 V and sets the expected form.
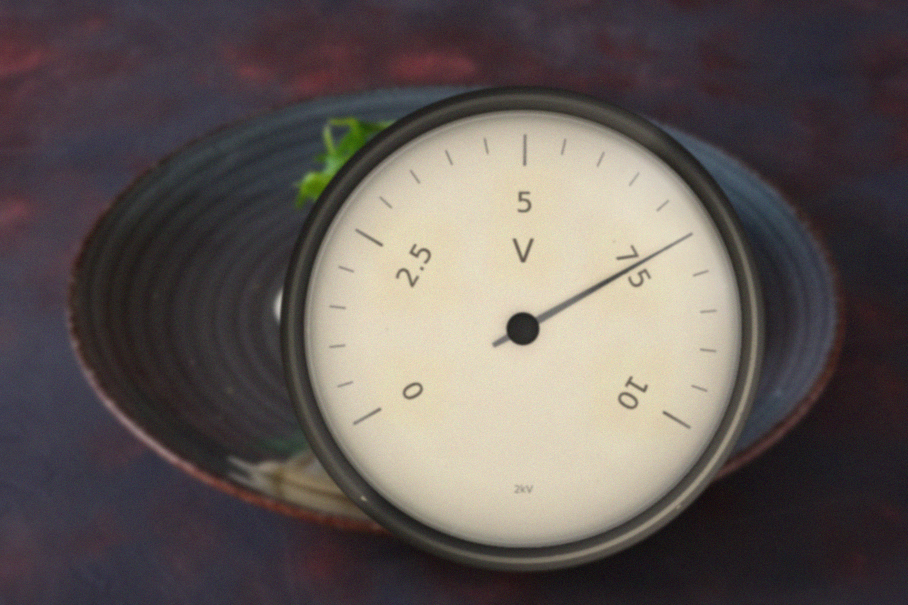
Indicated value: 7.5 V
